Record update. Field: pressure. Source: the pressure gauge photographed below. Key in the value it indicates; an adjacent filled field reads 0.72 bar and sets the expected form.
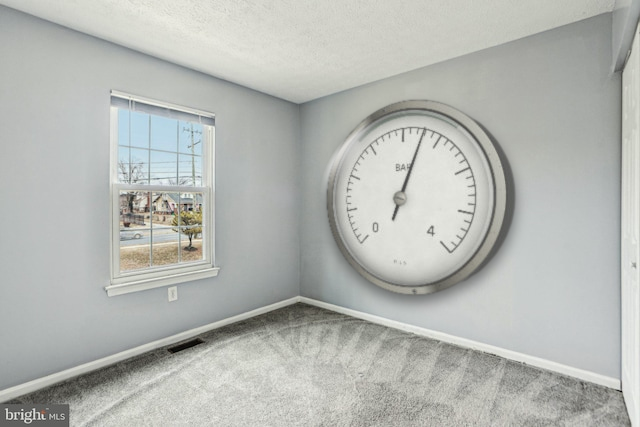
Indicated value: 2.3 bar
